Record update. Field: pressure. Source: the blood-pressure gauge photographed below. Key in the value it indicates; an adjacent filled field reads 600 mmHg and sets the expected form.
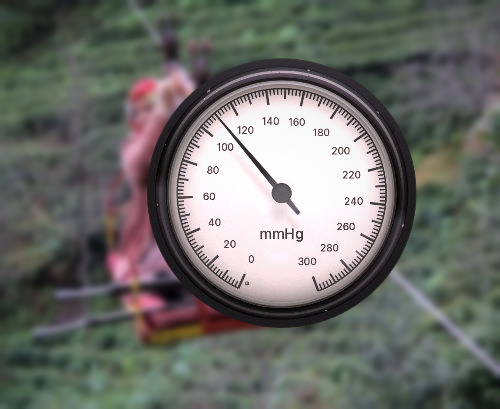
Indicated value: 110 mmHg
